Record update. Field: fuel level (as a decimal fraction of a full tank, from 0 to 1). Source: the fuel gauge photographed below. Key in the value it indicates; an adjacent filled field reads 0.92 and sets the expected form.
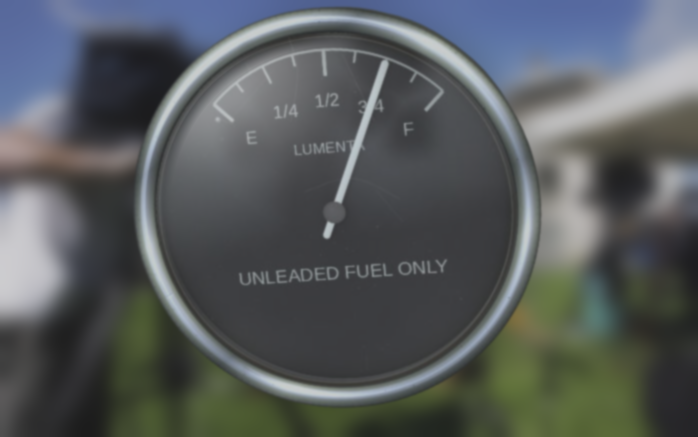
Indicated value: 0.75
